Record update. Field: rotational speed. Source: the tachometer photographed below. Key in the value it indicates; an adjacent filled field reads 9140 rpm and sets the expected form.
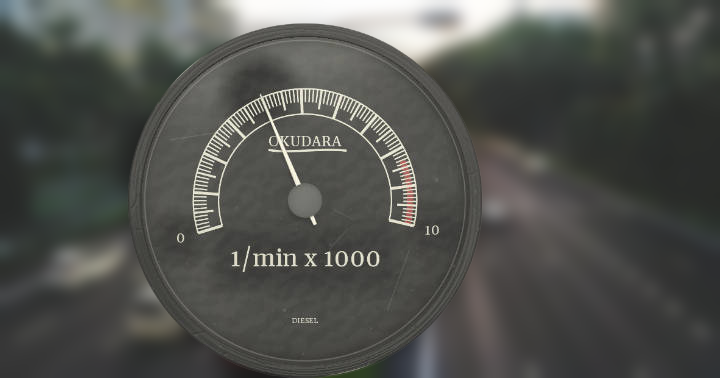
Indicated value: 4000 rpm
